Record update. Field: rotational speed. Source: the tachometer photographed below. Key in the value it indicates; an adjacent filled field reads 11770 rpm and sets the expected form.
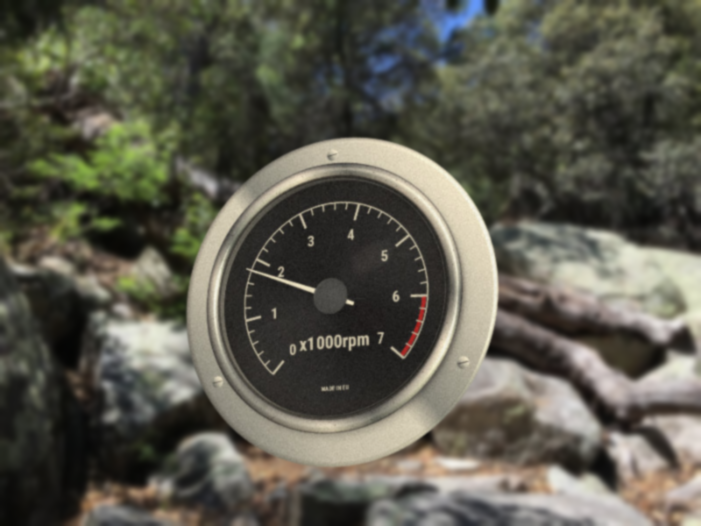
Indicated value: 1800 rpm
